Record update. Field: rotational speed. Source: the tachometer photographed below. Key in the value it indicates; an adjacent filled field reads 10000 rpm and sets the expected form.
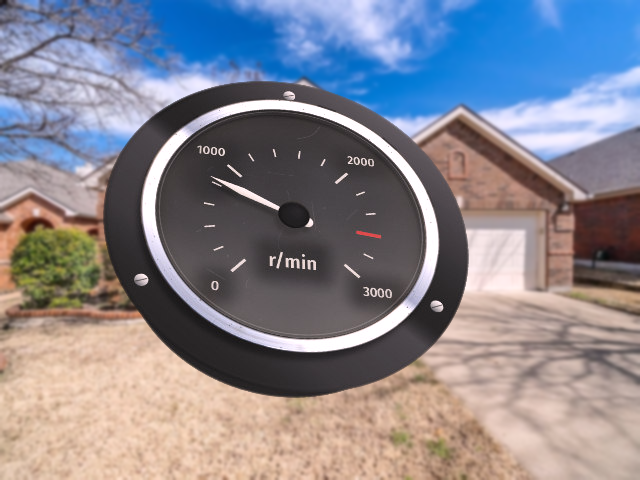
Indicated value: 800 rpm
